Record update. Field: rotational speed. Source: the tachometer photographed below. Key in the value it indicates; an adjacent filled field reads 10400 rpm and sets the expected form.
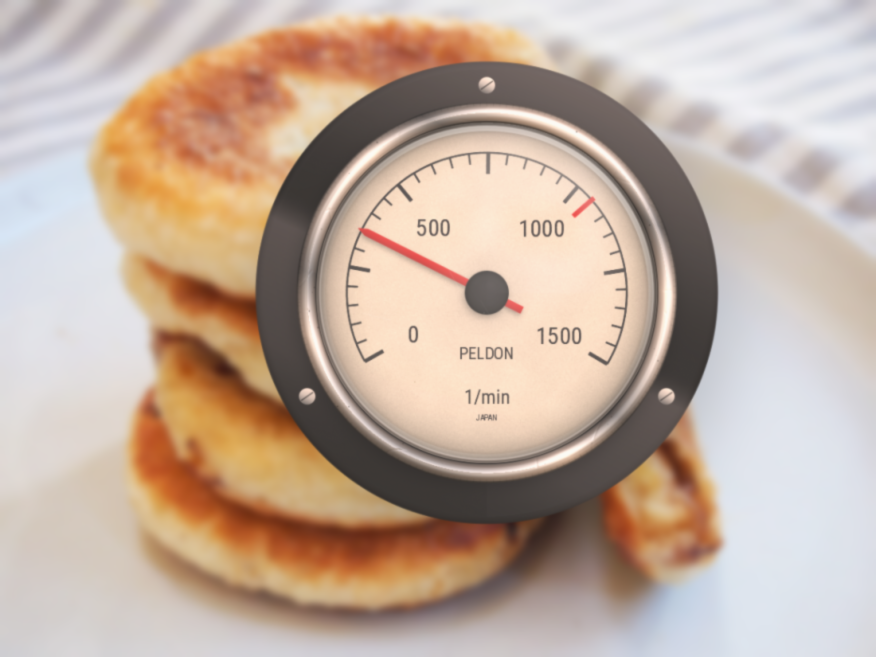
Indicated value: 350 rpm
